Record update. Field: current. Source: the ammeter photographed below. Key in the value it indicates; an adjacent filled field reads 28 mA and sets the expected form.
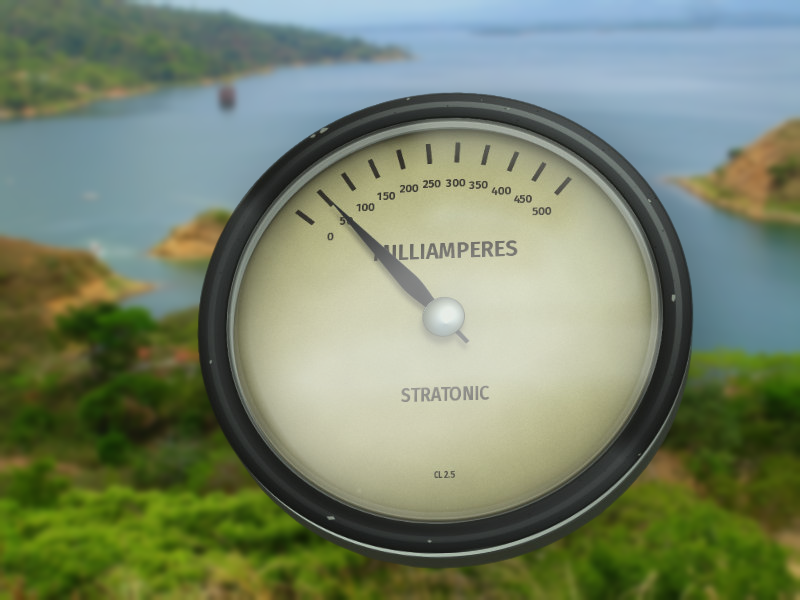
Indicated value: 50 mA
